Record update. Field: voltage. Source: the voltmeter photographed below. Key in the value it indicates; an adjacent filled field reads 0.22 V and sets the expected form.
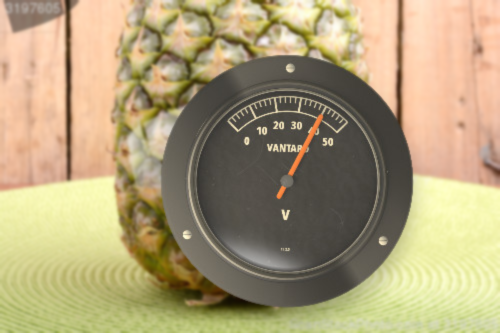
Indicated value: 40 V
